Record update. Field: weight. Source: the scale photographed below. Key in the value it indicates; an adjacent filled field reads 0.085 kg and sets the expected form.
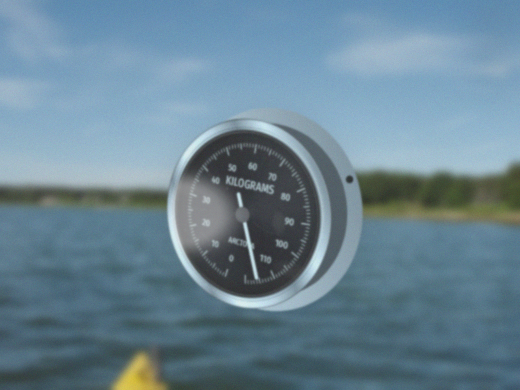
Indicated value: 115 kg
